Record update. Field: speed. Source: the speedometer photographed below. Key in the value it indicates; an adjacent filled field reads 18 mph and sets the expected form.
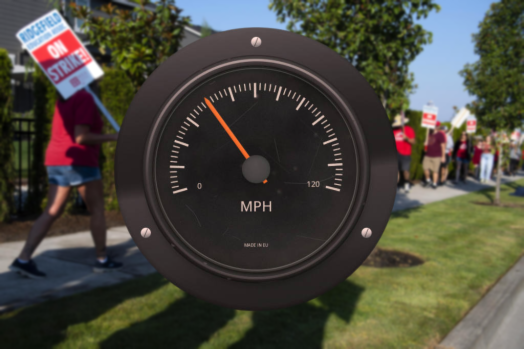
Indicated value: 40 mph
